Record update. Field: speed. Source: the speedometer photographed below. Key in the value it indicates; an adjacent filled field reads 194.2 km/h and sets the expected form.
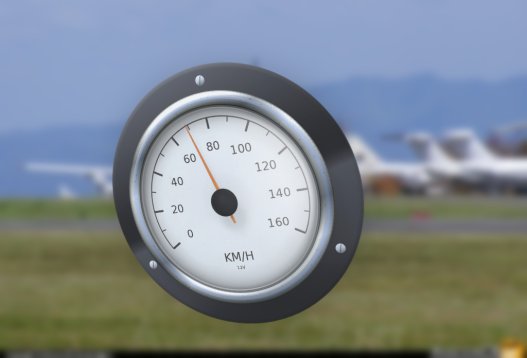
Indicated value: 70 km/h
